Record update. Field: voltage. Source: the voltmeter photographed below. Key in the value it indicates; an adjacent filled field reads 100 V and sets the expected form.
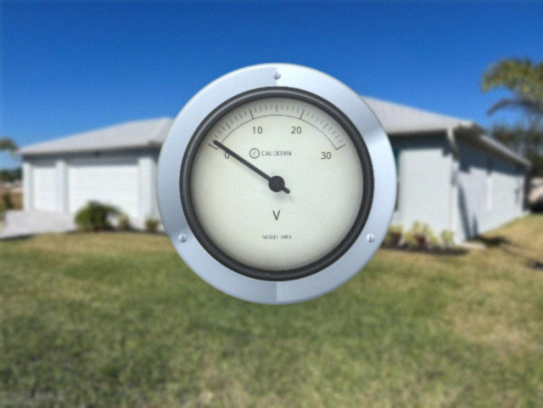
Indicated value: 1 V
